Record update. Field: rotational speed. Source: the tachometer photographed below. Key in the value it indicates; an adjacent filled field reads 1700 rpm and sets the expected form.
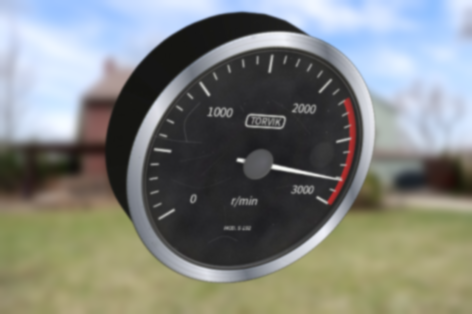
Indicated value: 2800 rpm
